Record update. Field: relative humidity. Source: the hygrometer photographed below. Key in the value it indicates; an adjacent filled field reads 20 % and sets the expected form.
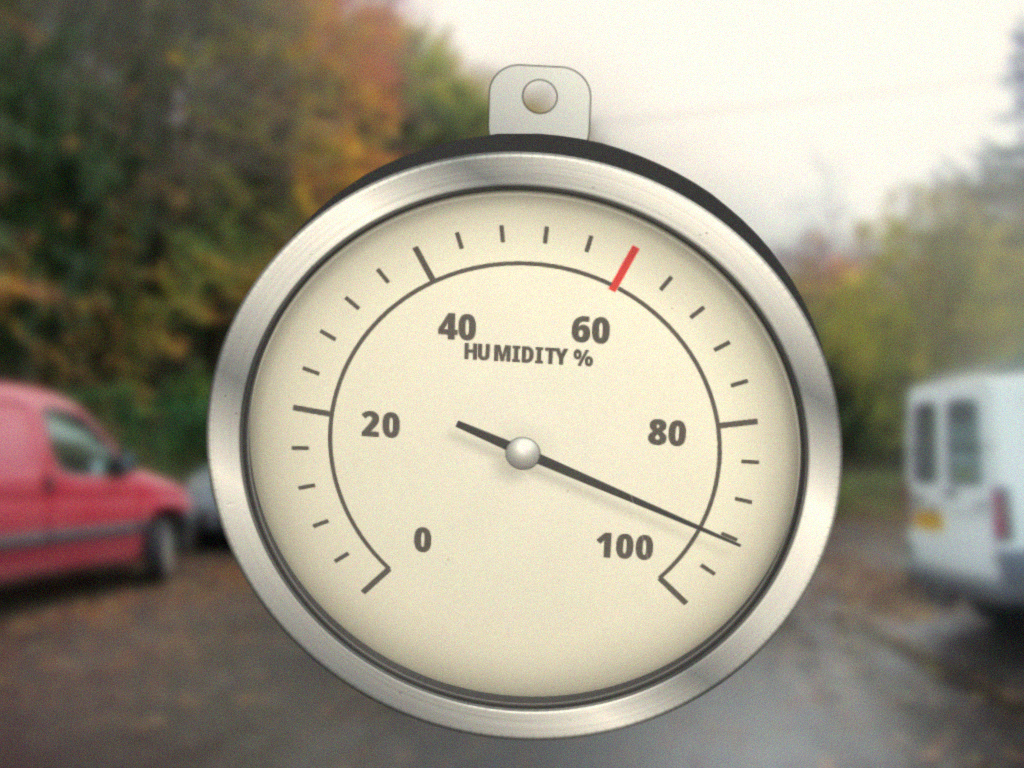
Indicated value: 92 %
